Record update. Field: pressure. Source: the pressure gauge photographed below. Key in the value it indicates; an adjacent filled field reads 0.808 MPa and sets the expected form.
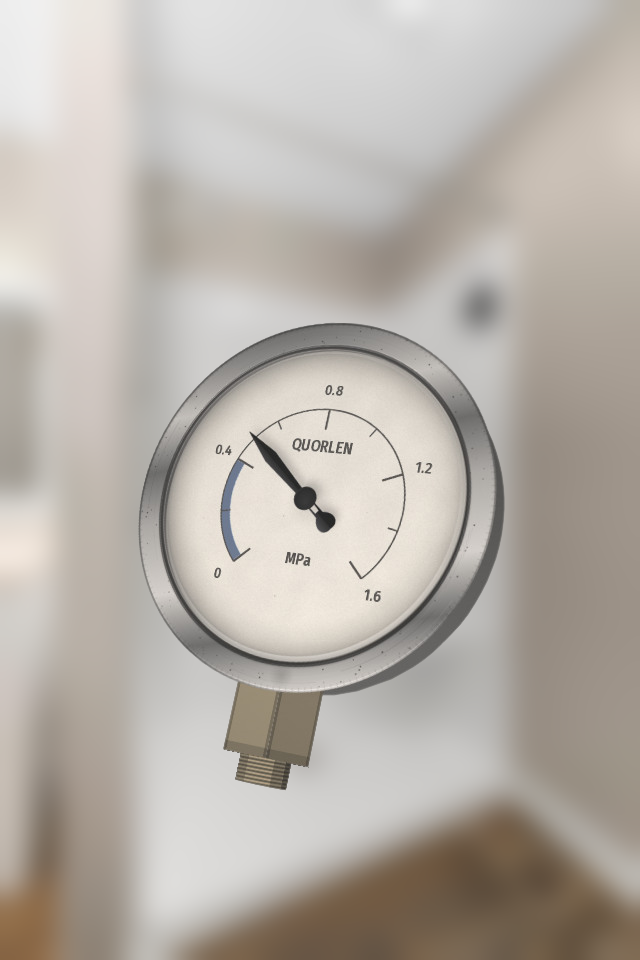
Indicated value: 0.5 MPa
